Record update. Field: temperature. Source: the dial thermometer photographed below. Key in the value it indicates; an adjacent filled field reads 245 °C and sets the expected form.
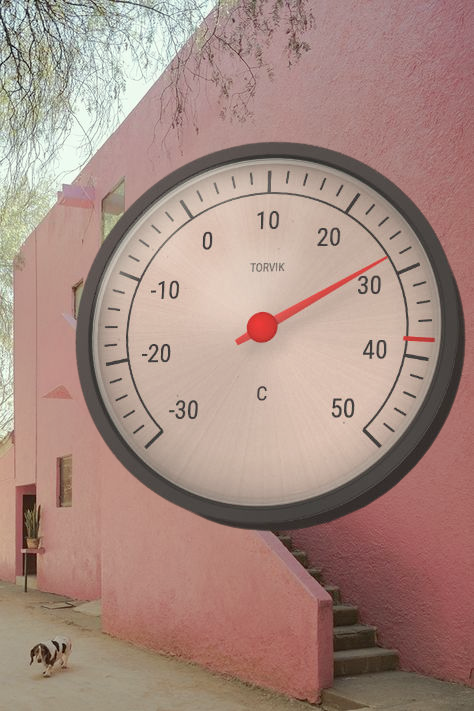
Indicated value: 28 °C
